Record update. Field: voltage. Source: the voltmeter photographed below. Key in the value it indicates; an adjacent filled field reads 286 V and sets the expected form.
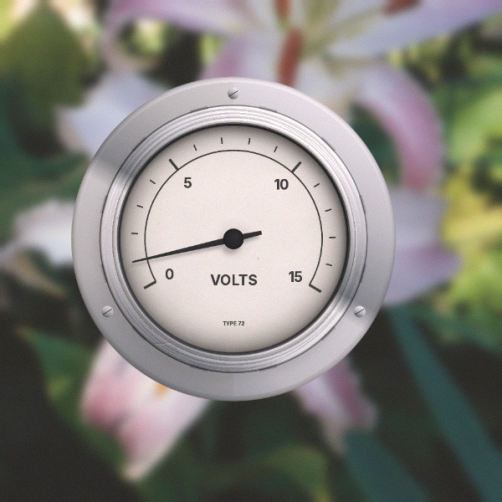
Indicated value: 1 V
